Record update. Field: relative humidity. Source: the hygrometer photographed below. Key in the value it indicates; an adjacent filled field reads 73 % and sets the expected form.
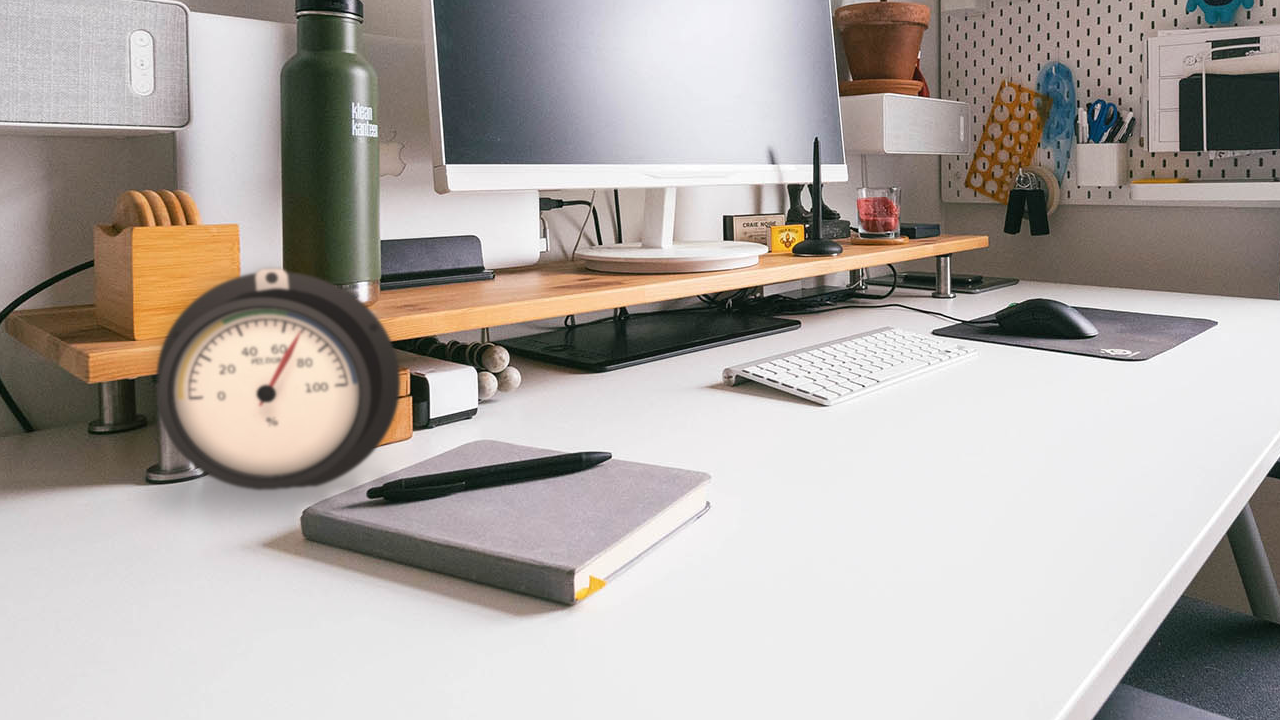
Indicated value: 68 %
